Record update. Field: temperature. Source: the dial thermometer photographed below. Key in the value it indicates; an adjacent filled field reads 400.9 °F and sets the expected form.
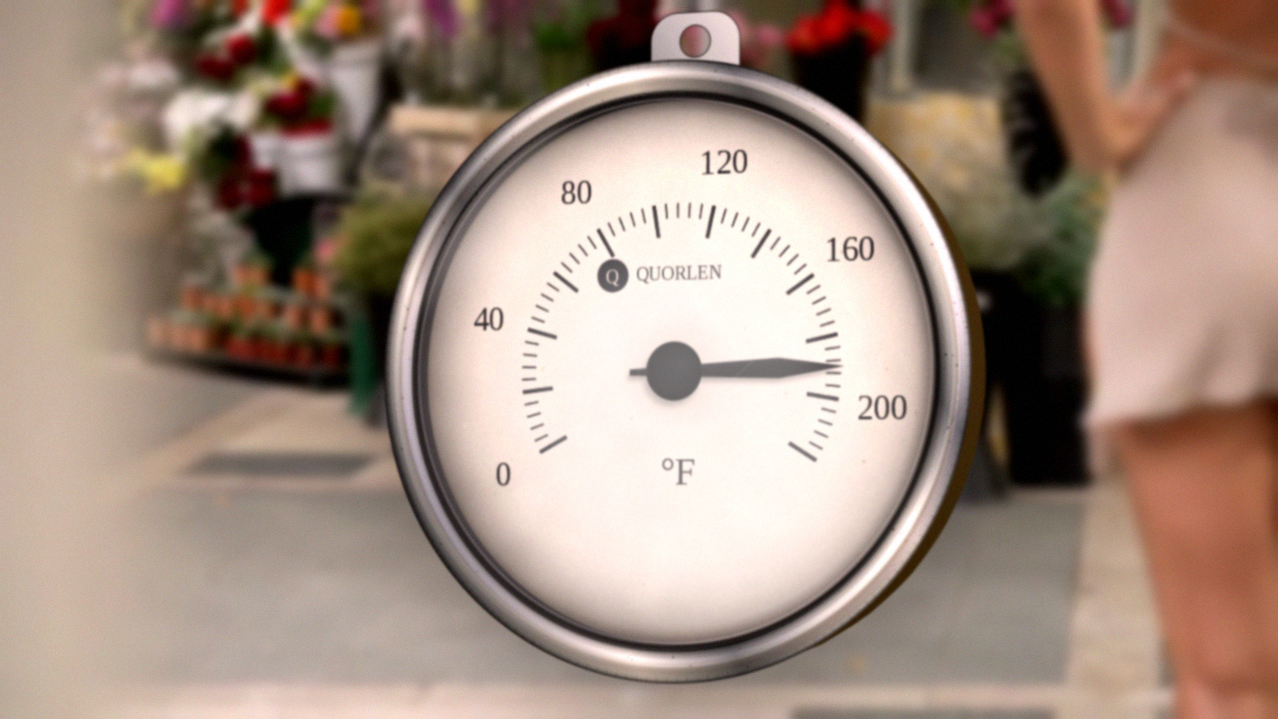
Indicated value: 190 °F
